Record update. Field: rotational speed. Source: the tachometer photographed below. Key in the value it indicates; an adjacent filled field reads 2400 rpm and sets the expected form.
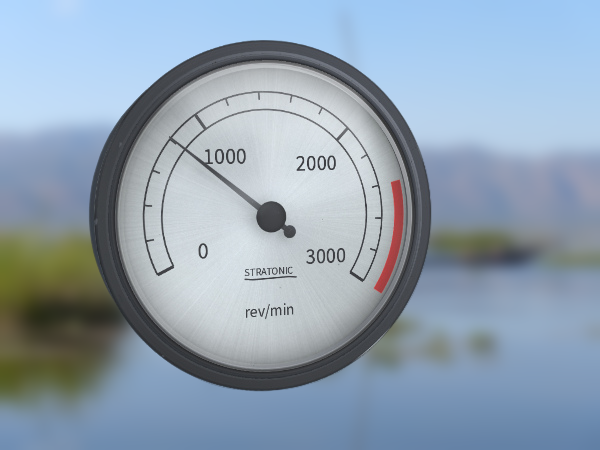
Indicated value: 800 rpm
